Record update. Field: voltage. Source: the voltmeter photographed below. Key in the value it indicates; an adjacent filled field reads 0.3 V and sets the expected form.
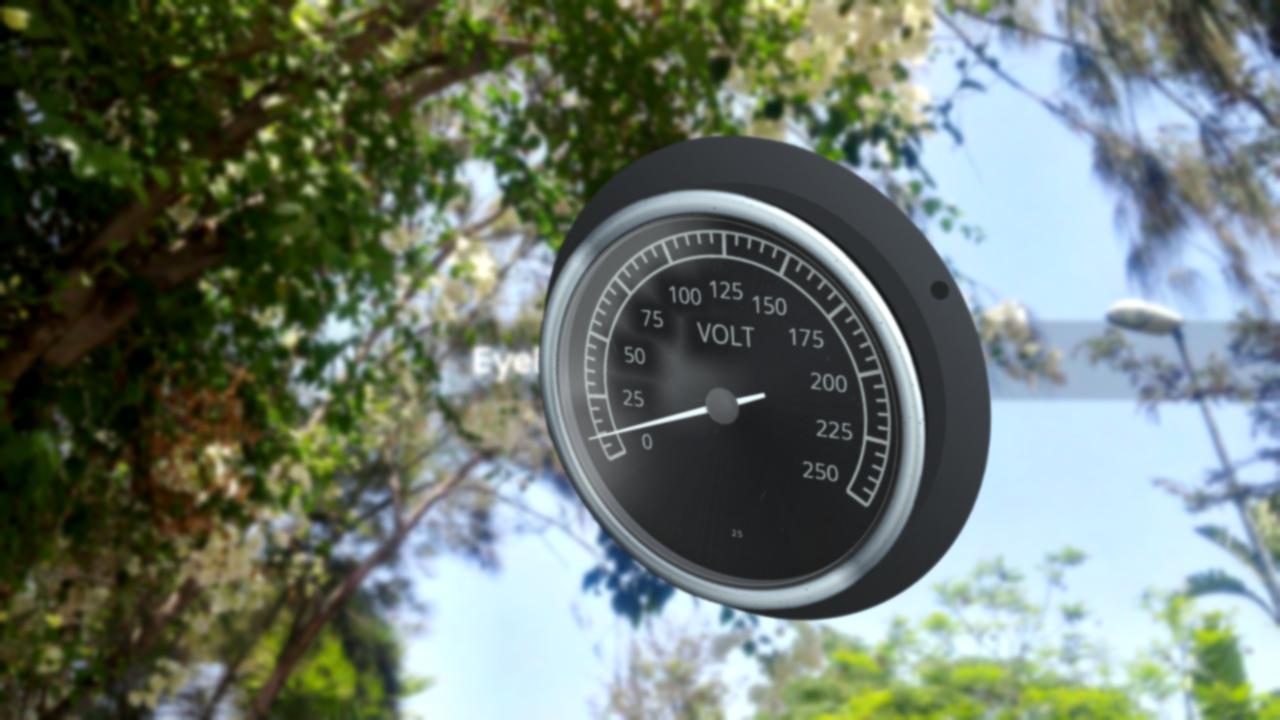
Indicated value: 10 V
